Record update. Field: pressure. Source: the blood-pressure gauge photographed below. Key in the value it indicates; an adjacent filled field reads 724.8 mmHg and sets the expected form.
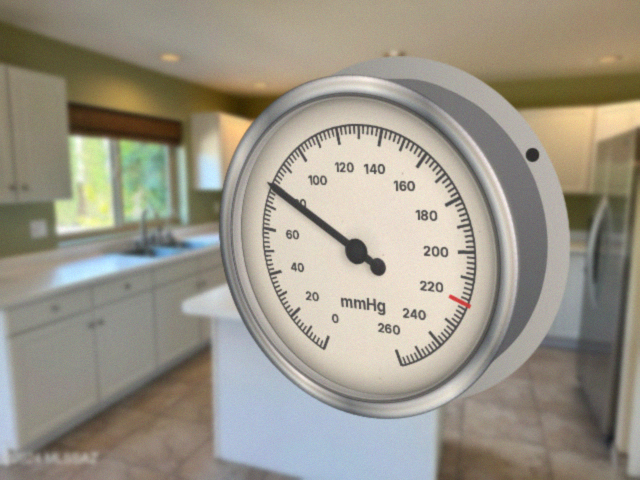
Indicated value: 80 mmHg
